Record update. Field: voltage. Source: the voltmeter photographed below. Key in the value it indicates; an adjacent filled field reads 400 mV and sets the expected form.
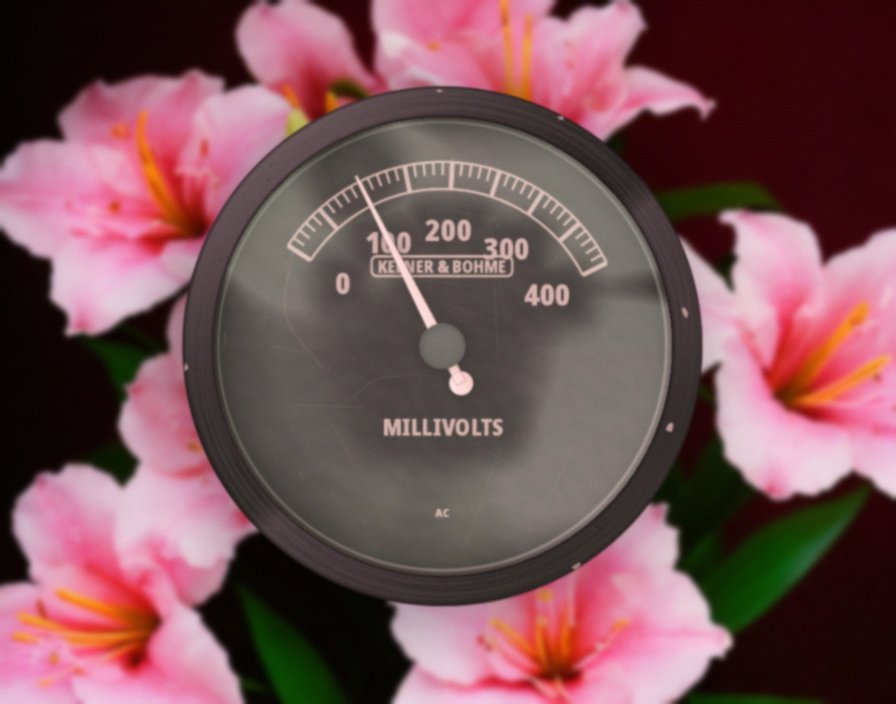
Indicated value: 100 mV
